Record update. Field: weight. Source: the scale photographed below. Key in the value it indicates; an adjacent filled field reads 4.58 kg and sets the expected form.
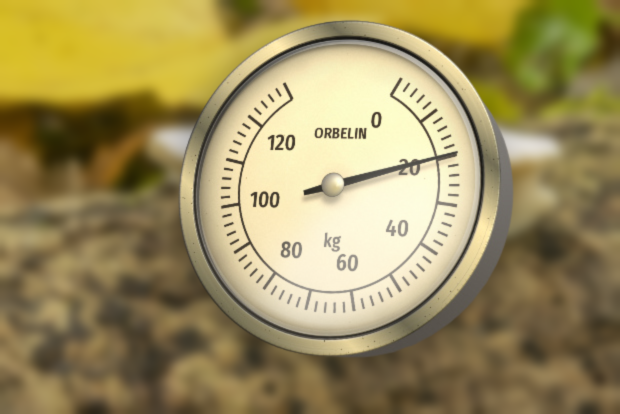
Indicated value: 20 kg
